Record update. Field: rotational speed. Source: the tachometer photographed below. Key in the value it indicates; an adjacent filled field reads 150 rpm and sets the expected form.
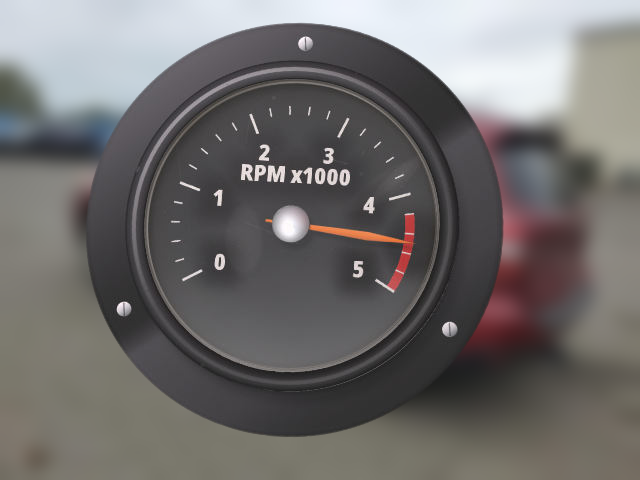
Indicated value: 4500 rpm
